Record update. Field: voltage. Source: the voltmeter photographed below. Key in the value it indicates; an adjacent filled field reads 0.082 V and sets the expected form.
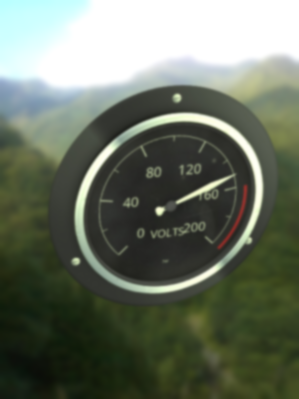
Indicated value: 150 V
